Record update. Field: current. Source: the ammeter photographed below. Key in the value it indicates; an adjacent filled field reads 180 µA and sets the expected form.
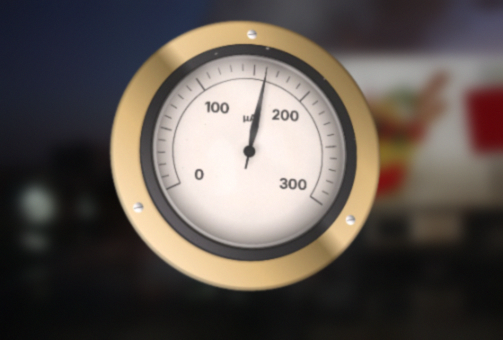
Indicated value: 160 µA
